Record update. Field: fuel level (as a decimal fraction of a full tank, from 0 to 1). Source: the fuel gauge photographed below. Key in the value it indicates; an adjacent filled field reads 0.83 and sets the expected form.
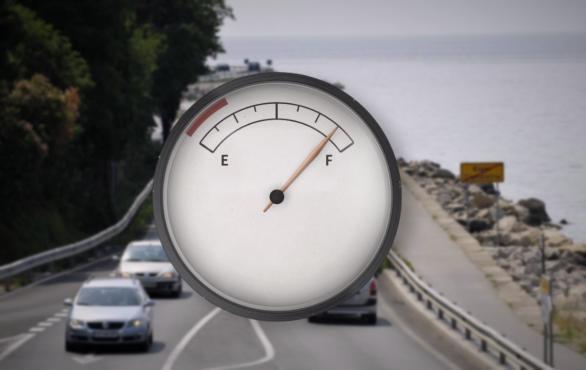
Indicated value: 0.875
